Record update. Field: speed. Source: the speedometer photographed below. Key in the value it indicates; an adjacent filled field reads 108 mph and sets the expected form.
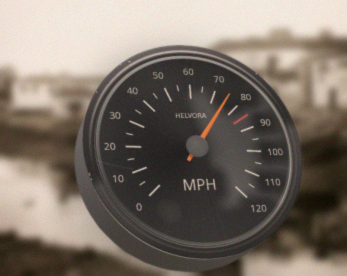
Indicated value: 75 mph
